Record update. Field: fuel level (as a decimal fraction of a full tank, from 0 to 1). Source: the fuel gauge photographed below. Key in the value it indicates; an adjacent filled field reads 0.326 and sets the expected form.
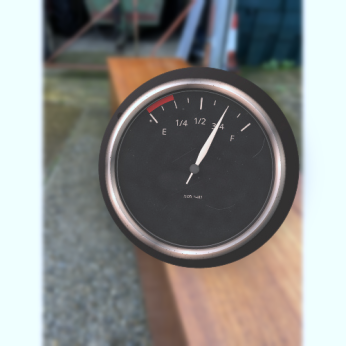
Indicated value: 0.75
